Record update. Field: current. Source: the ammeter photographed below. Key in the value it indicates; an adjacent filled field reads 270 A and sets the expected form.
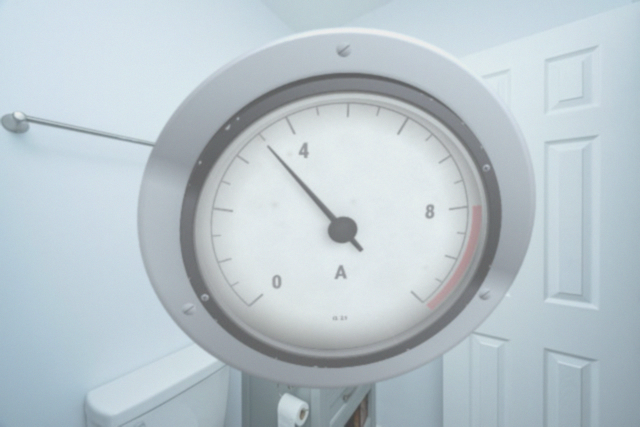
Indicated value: 3.5 A
